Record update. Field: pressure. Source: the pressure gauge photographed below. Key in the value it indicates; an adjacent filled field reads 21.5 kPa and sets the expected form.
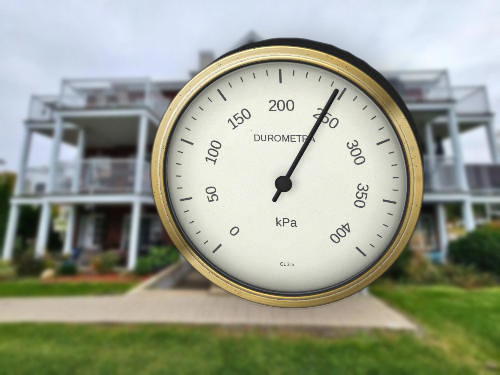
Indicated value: 245 kPa
